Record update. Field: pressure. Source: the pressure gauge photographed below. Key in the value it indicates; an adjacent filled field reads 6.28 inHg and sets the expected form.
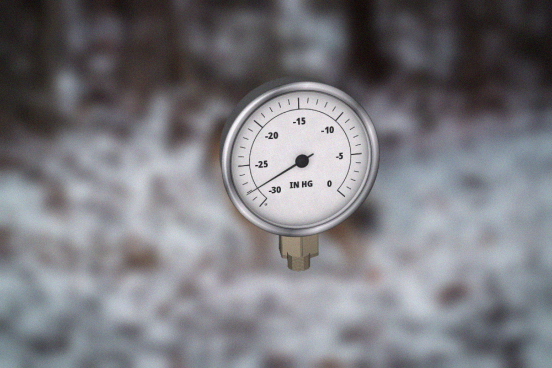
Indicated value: -28 inHg
